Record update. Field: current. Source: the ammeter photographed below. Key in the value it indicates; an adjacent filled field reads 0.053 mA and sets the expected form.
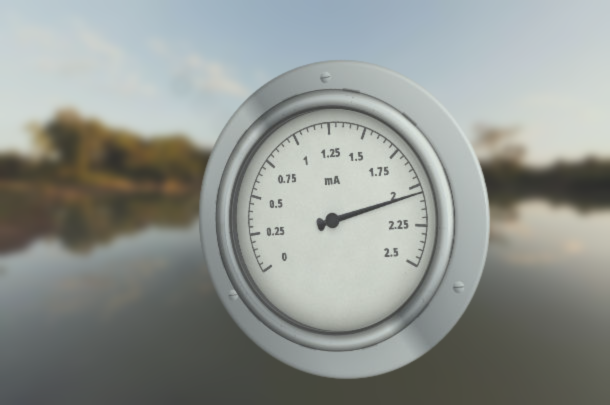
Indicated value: 2.05 mA
